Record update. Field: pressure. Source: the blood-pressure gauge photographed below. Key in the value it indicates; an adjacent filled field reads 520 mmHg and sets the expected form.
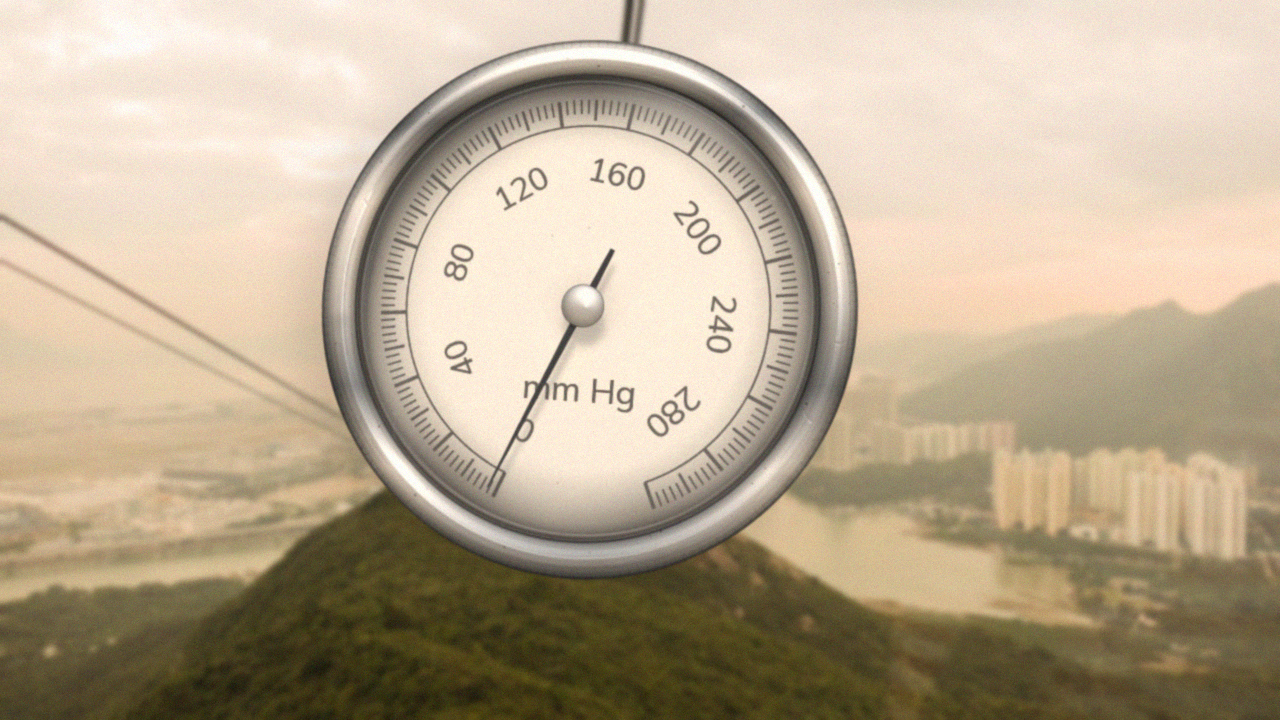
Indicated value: 2 mmHg
